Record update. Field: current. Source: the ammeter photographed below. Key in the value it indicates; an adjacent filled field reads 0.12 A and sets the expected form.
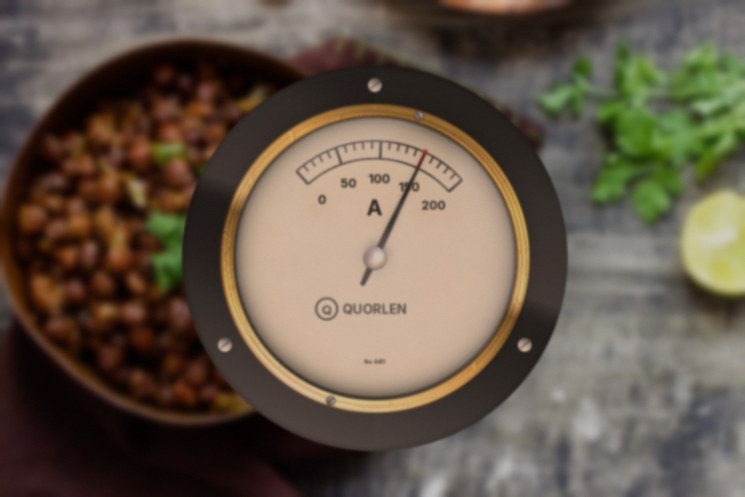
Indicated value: 150 A
